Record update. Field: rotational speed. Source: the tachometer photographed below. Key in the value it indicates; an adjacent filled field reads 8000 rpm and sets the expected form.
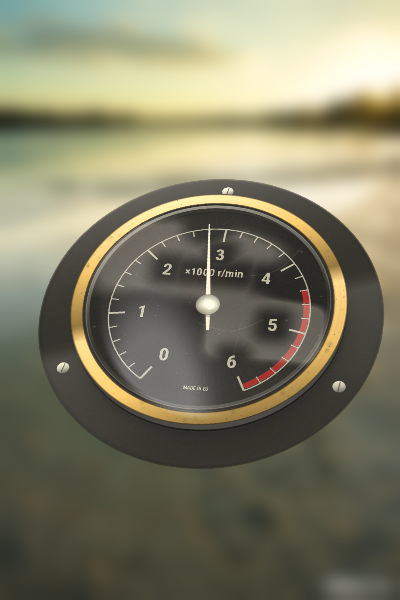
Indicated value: 2800 rpm
